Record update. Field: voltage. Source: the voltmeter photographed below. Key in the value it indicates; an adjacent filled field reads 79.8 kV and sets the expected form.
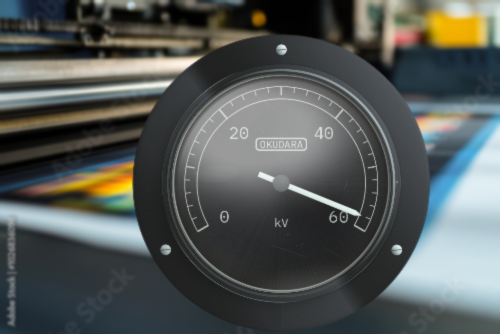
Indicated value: 58 kV
